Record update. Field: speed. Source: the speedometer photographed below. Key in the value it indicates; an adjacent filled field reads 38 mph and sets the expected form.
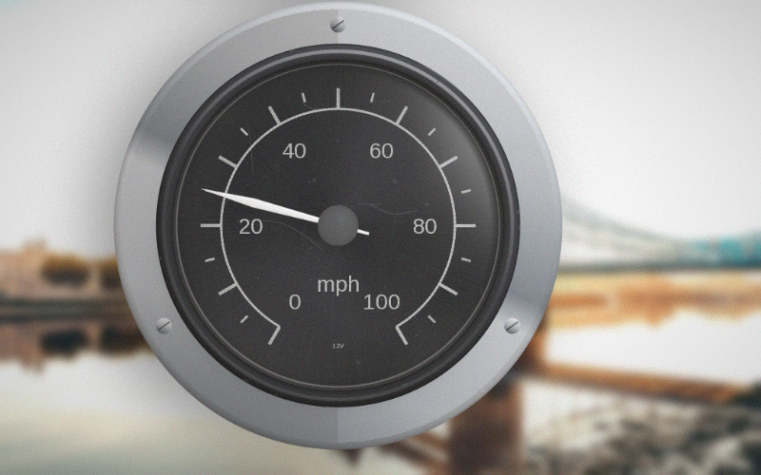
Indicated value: 25 mph
